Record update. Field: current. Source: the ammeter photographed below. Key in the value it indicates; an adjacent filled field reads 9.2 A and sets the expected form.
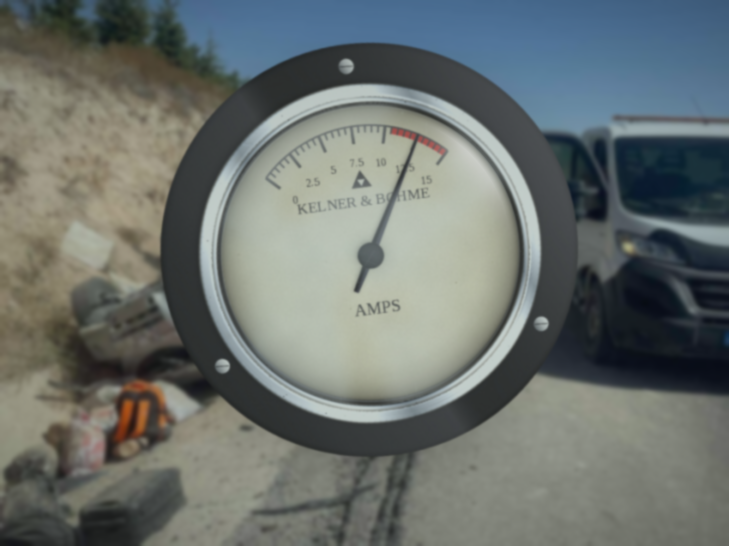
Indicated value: 12.5 A
